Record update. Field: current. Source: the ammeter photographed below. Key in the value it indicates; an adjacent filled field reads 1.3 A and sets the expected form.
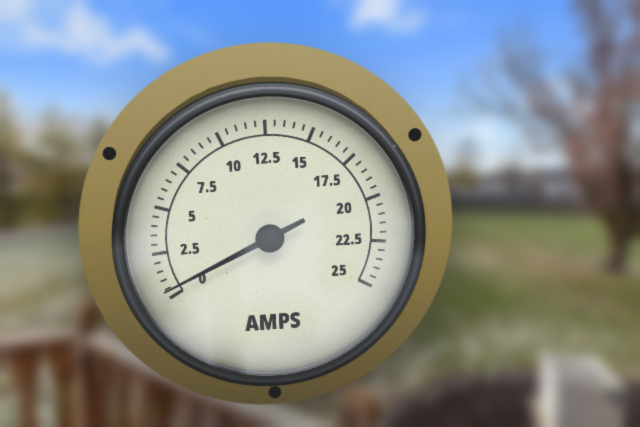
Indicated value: 0.5 A
